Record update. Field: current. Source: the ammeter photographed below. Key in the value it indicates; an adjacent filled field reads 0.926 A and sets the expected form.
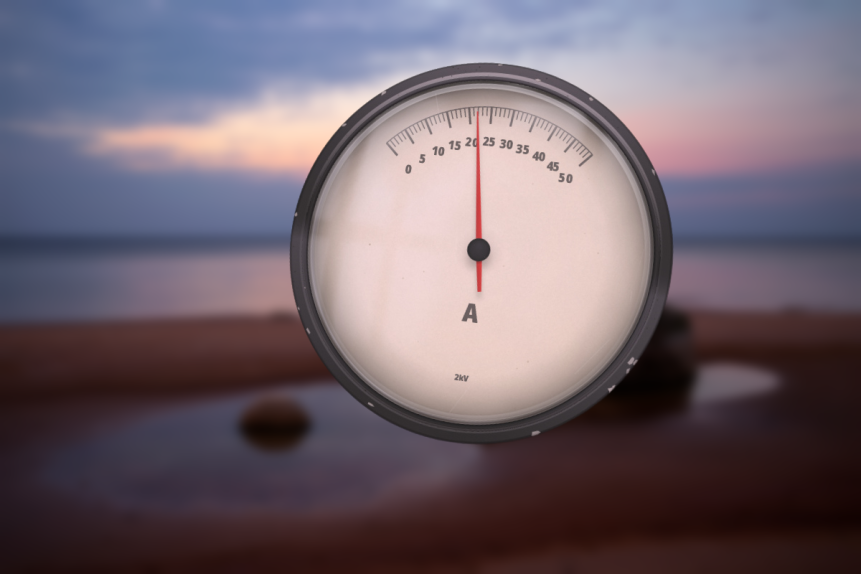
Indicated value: 22 A
